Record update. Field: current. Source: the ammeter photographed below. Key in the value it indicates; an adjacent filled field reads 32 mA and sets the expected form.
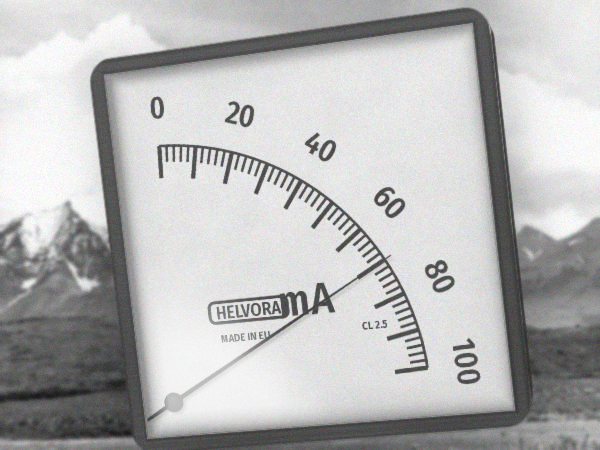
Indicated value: 70 mA
